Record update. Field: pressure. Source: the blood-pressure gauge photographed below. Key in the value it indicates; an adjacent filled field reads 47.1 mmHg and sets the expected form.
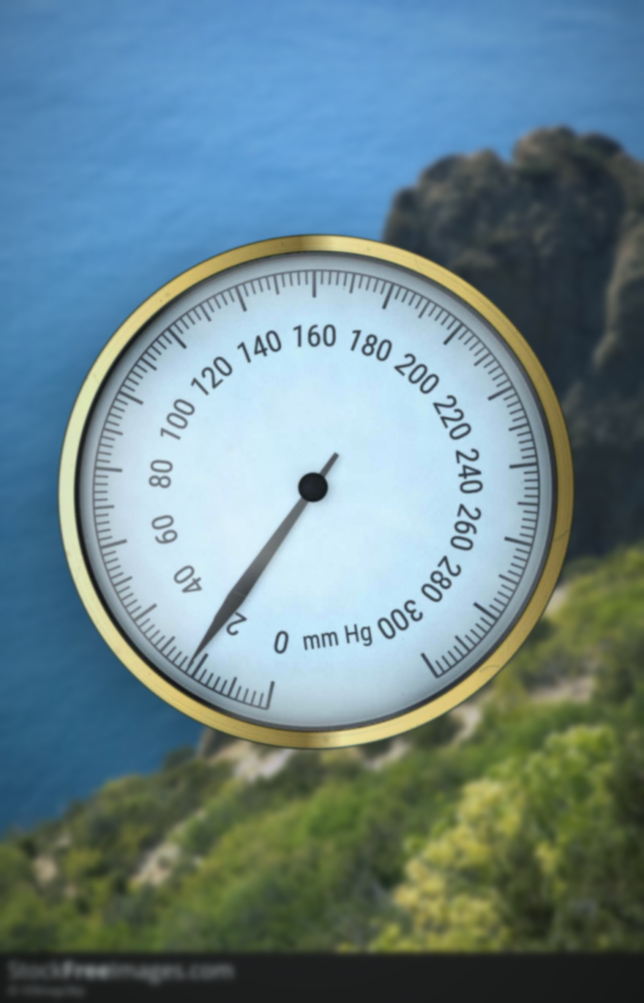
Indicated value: 22 mmHg
